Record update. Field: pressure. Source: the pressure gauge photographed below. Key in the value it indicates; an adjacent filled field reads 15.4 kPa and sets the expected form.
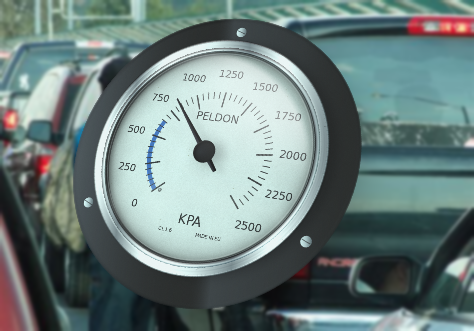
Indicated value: 850 kPa
